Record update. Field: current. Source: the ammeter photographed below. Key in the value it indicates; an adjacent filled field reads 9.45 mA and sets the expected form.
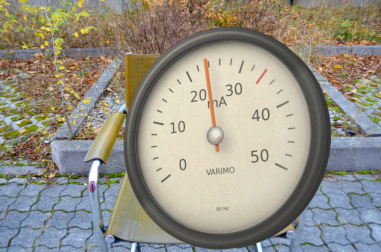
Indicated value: 24 mA
